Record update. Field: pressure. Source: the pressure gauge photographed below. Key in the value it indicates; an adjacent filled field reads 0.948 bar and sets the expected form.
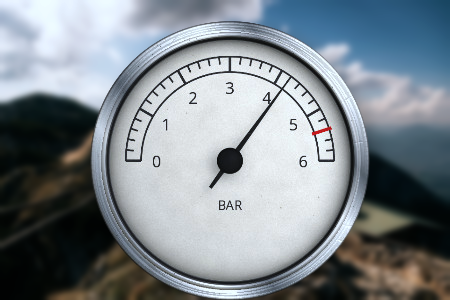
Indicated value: 4.2 bar
